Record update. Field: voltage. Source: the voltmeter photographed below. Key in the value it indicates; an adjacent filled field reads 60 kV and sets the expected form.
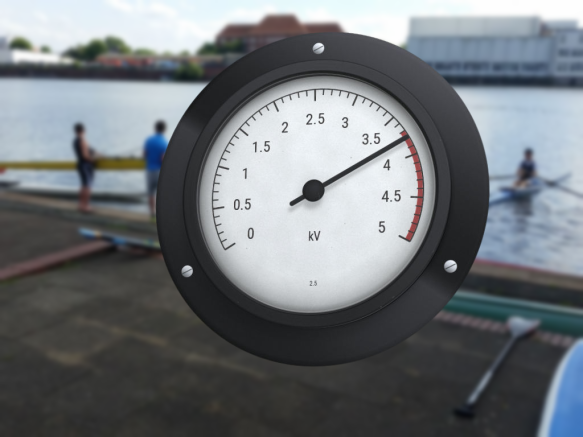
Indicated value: 3.8 kV
